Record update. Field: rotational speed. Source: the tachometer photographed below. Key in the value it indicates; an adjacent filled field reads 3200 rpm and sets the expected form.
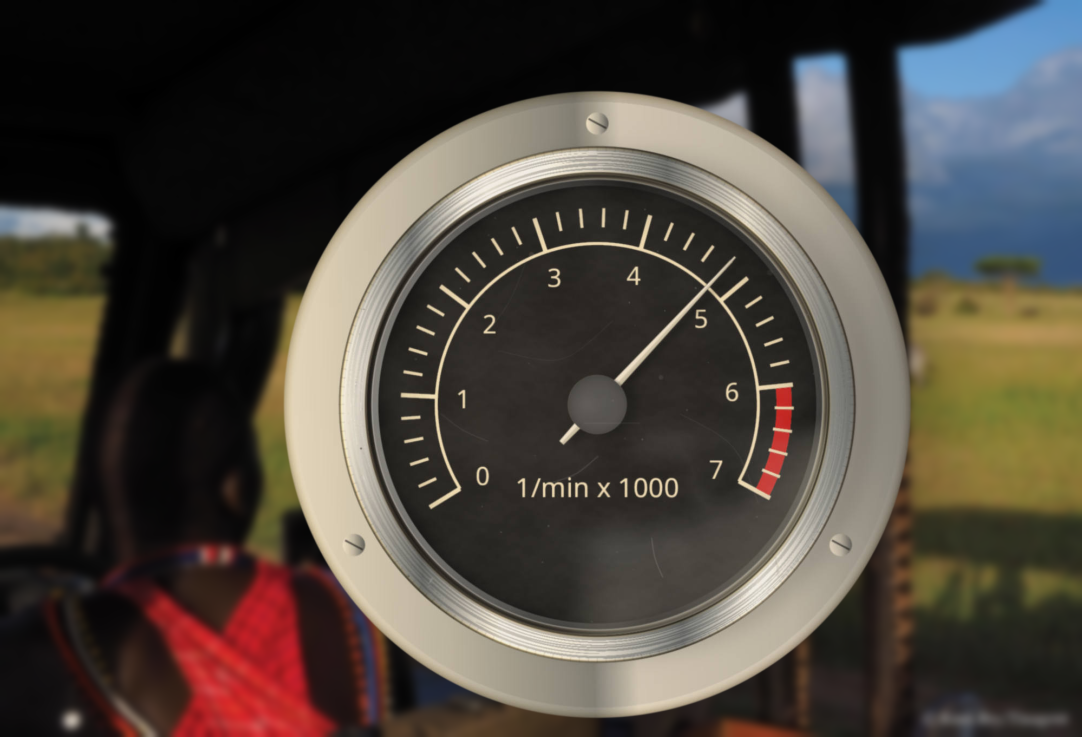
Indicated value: 4800 rpm
